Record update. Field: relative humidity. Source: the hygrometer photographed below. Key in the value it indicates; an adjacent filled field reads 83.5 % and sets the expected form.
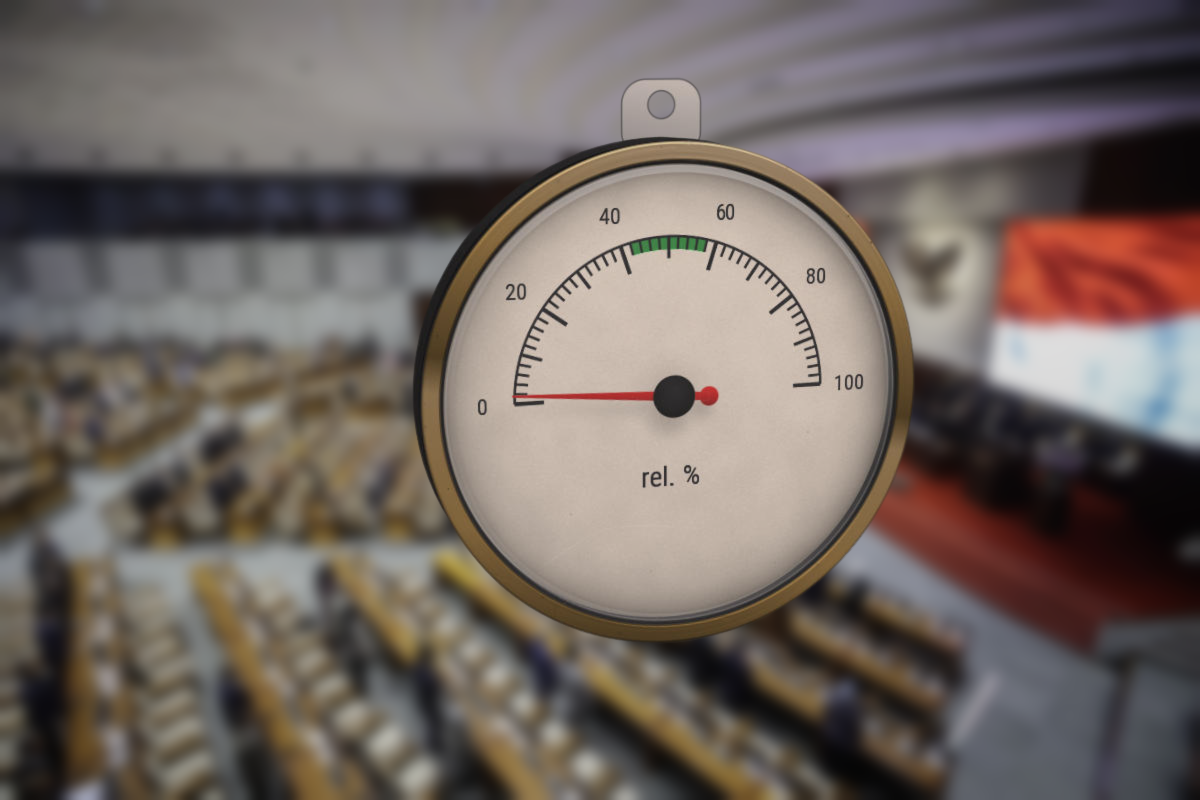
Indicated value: 2 %
